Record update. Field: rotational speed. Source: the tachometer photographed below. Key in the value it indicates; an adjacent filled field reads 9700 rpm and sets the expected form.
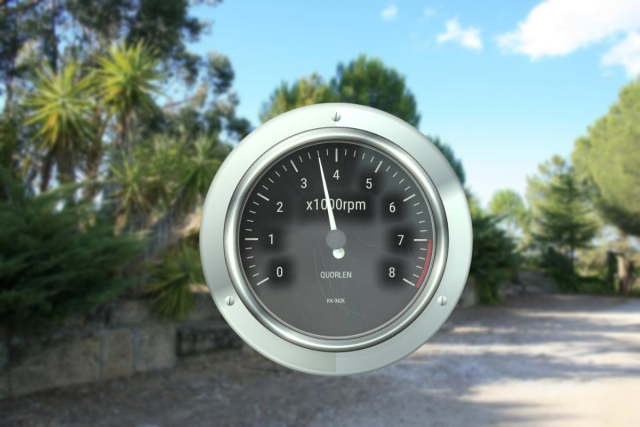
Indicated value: 3600 rpm
